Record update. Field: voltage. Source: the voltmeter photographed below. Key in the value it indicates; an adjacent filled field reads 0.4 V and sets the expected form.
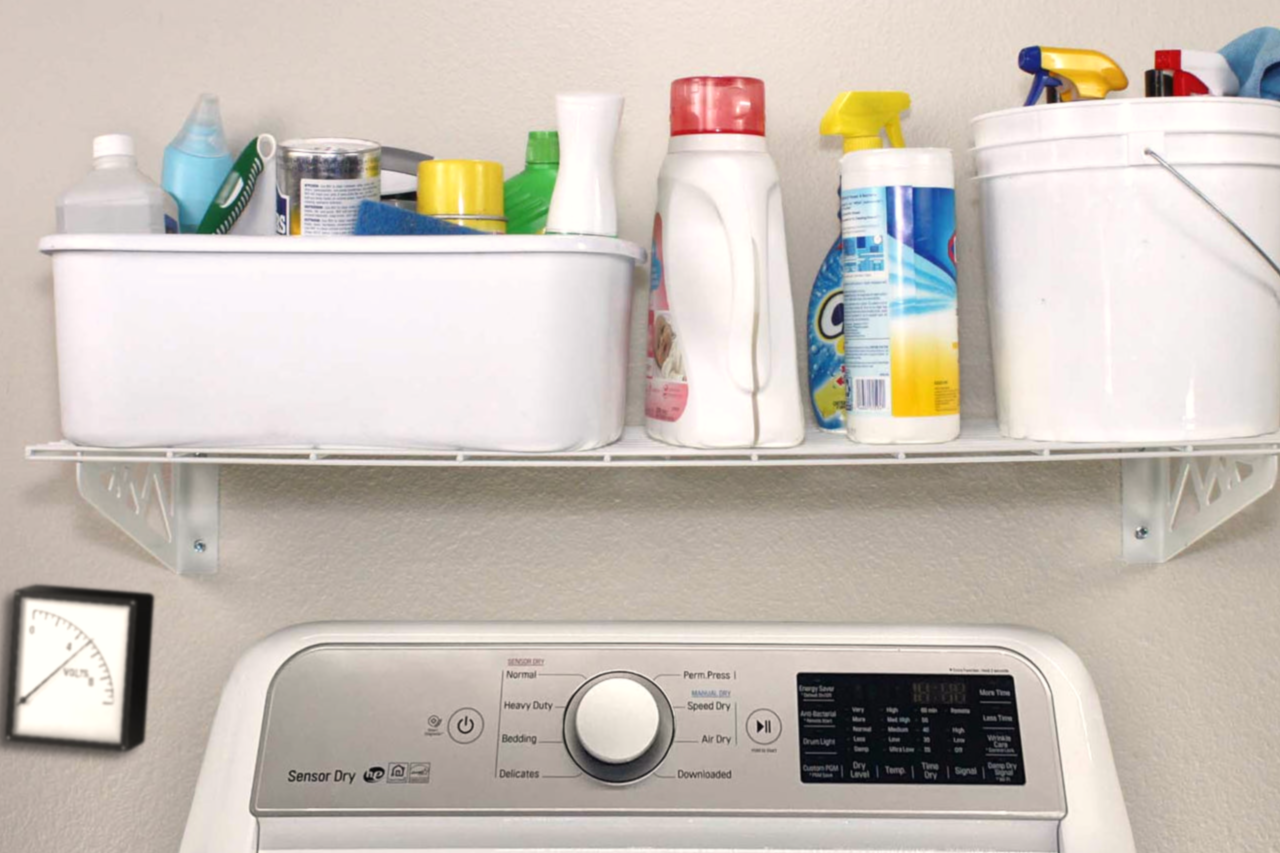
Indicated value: 5 V
